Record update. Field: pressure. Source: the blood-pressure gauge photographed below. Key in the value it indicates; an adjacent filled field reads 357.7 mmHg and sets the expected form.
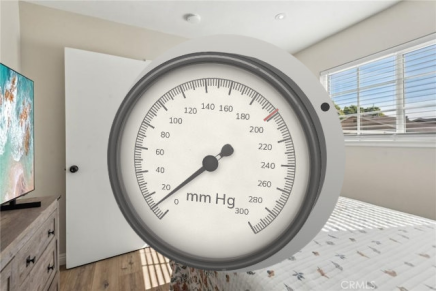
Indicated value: 10 mmHg
